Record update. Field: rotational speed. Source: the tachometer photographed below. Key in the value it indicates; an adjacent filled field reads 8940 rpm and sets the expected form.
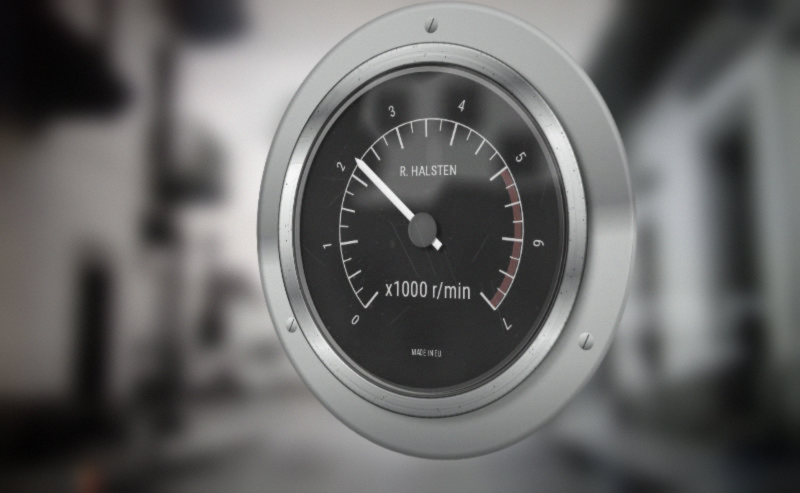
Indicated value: 2250 rpm
